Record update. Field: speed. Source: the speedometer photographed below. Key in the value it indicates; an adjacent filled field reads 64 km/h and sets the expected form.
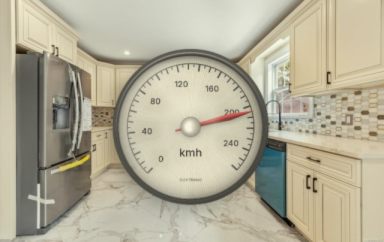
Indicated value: 205 km/h
